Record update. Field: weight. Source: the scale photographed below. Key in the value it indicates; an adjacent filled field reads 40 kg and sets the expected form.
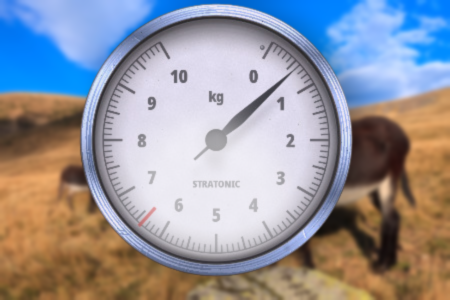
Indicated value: 0.6 kg
